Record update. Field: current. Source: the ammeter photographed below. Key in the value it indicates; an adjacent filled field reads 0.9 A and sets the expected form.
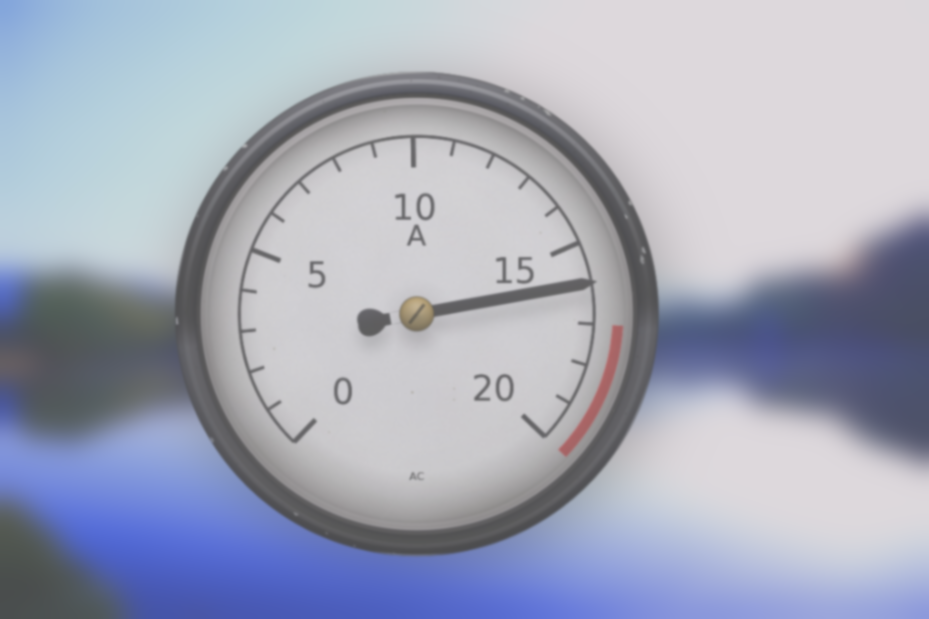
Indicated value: 16 A
